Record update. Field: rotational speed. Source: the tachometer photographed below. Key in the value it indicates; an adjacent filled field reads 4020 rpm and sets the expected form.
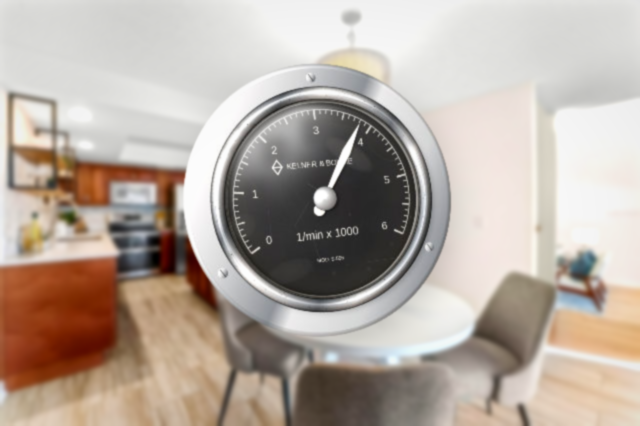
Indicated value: 3800 rpm
